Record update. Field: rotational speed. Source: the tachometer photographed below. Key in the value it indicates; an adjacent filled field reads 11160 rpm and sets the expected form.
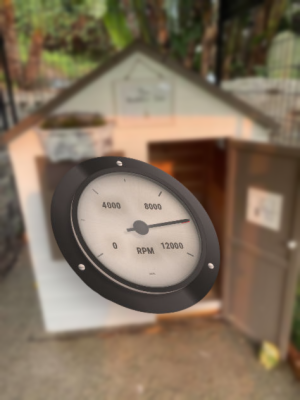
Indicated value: 10000 rpm
